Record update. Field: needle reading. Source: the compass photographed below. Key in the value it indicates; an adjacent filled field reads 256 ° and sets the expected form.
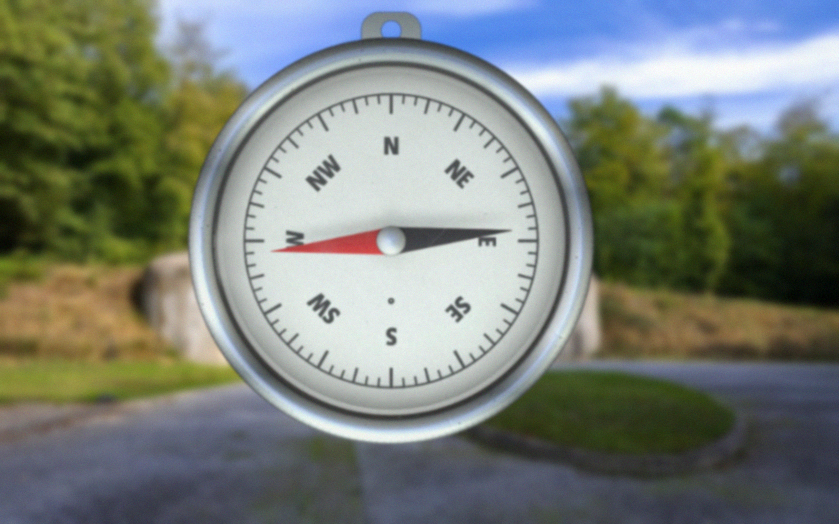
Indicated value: 265 °
